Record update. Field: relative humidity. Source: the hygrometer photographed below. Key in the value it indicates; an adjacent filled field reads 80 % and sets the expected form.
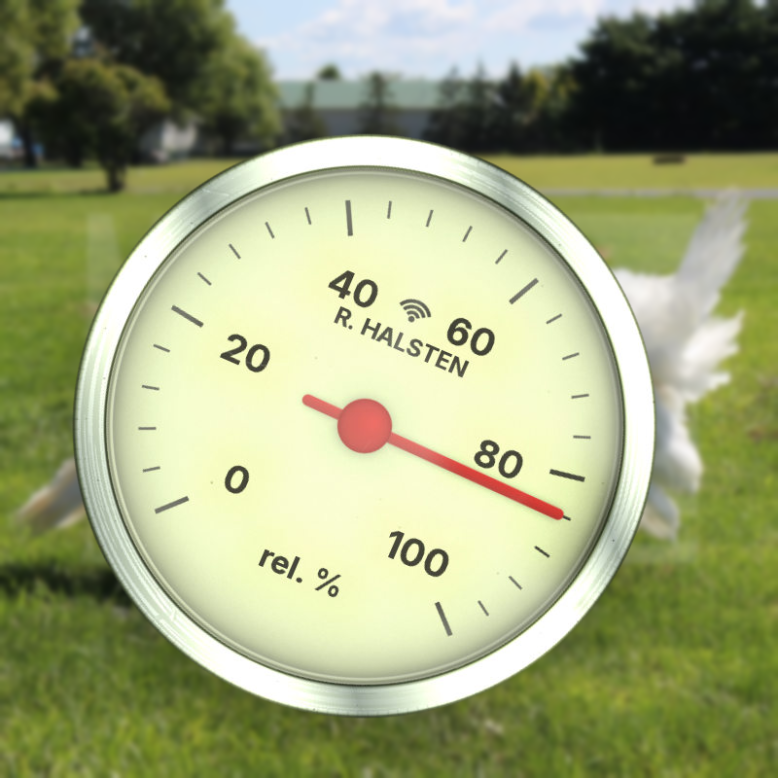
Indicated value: 84 %
